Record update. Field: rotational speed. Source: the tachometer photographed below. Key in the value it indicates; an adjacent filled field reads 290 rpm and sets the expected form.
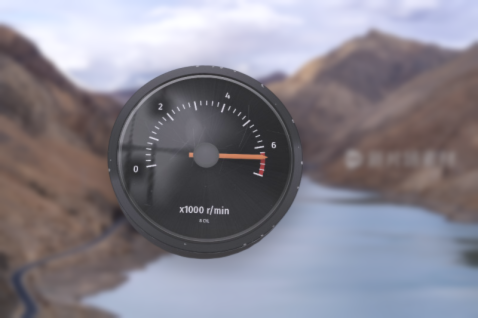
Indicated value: 6400 rpm
